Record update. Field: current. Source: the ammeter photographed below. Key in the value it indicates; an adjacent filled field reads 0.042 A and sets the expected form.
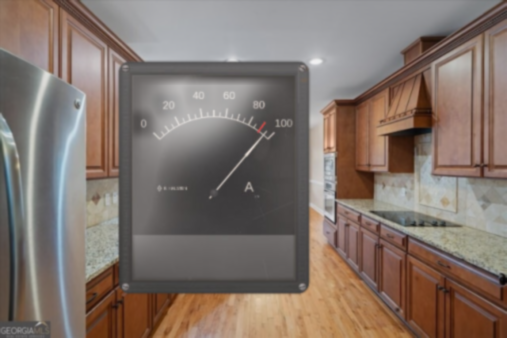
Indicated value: 95 A
